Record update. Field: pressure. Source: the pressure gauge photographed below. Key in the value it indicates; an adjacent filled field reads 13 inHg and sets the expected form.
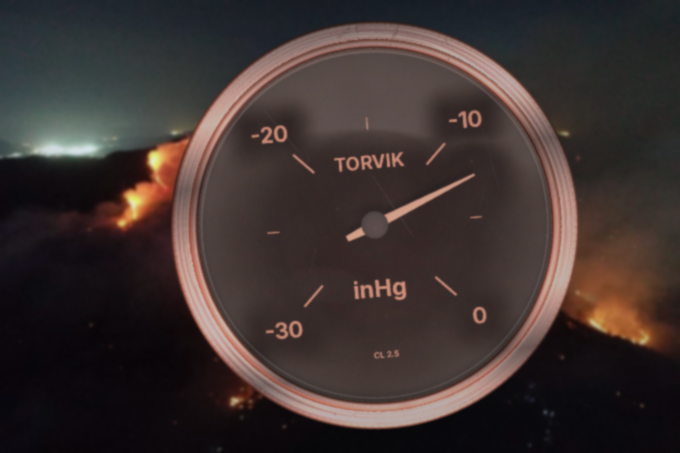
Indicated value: -7.5 inHg
